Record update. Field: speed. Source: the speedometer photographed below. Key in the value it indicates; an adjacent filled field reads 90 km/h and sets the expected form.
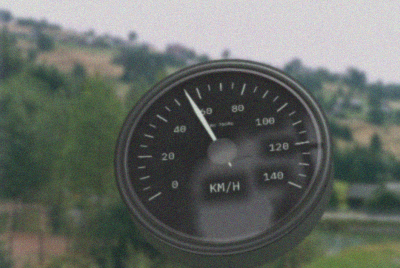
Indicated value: 55 km/h
